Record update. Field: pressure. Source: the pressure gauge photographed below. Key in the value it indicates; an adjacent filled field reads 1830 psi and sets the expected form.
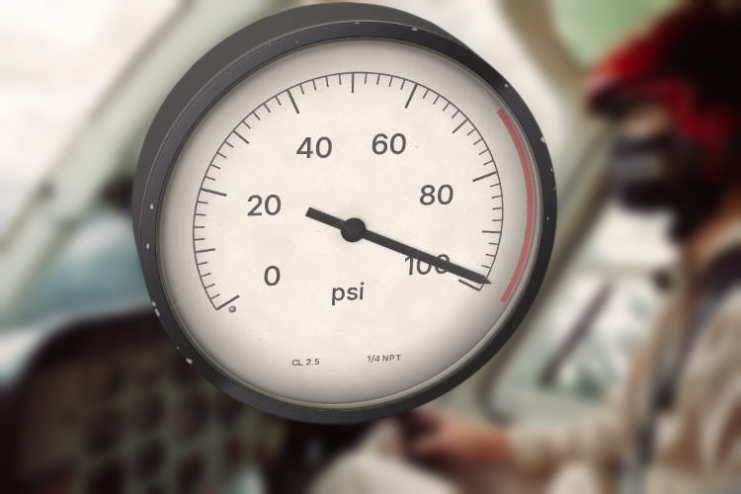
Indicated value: 98 psi
